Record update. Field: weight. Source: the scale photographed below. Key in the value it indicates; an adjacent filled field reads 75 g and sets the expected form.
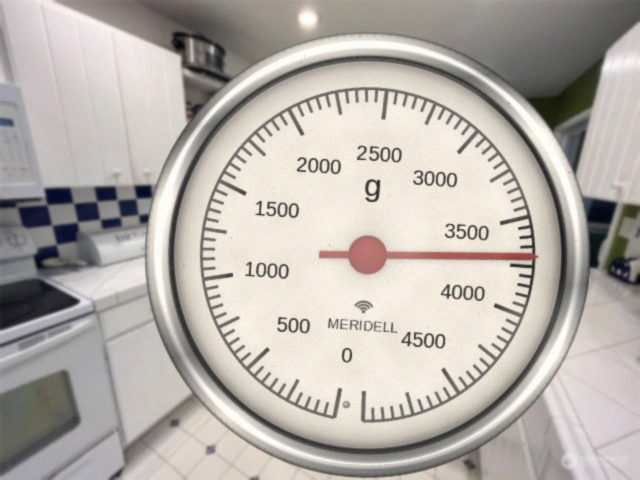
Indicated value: 3700 g
